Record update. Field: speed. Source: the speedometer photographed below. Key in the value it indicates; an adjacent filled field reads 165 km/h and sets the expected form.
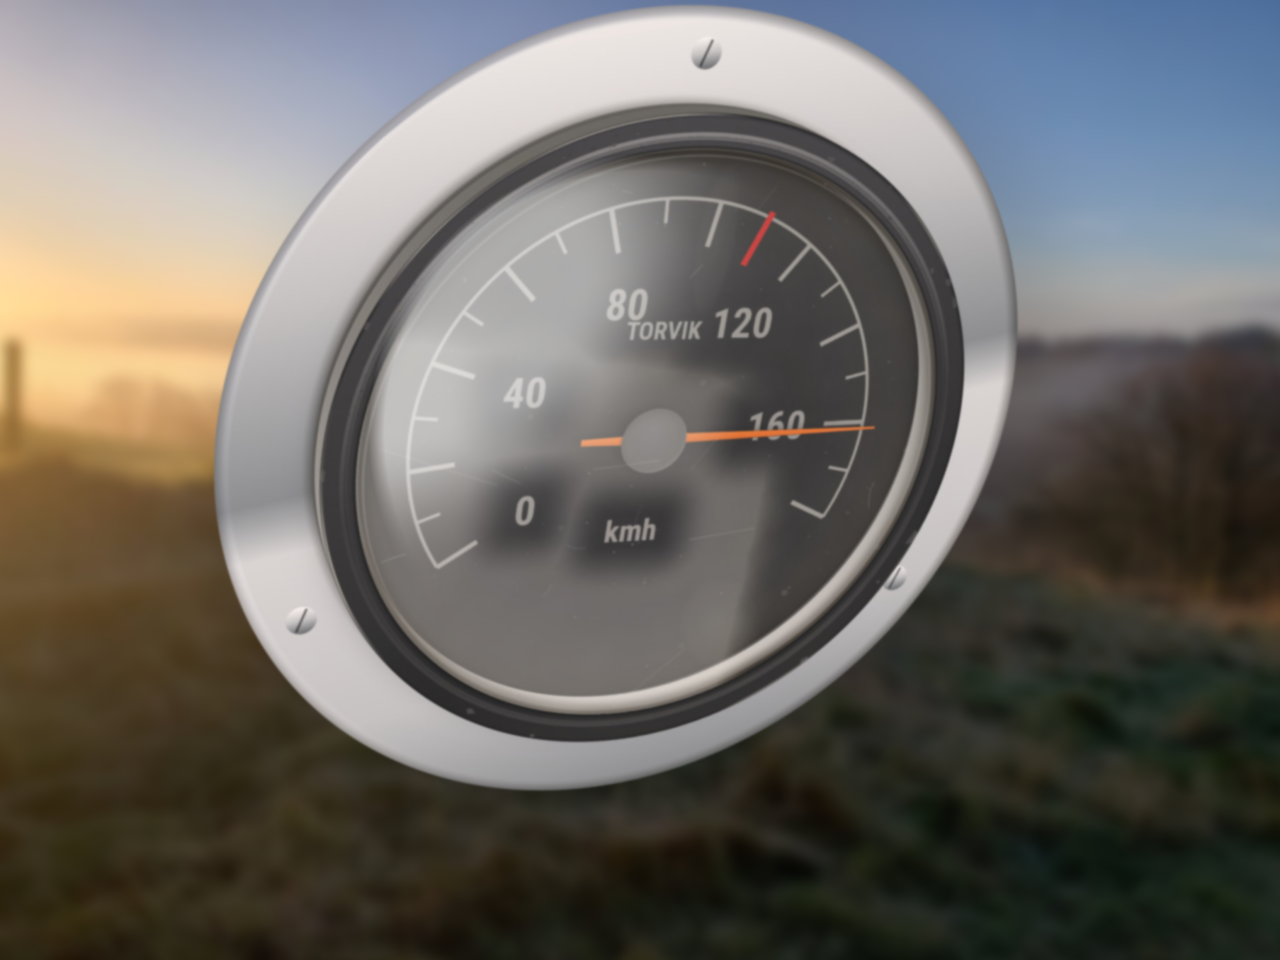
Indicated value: 160 km/h
